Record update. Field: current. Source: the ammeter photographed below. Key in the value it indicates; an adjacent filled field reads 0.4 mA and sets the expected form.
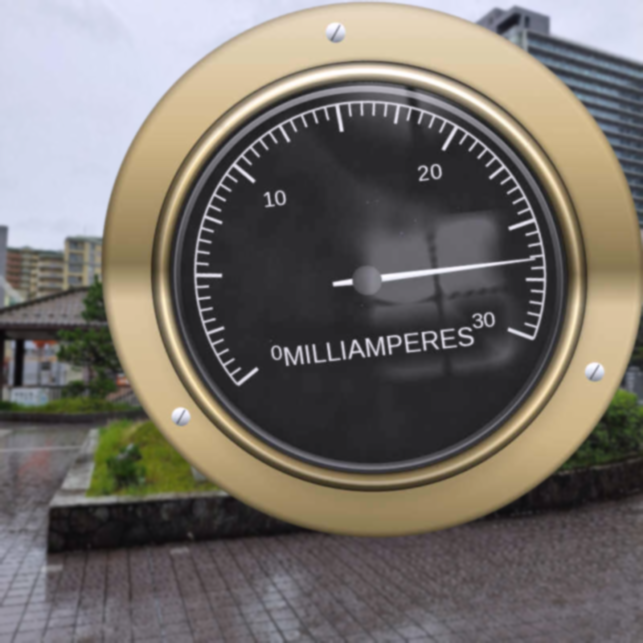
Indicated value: 26.5 mA
